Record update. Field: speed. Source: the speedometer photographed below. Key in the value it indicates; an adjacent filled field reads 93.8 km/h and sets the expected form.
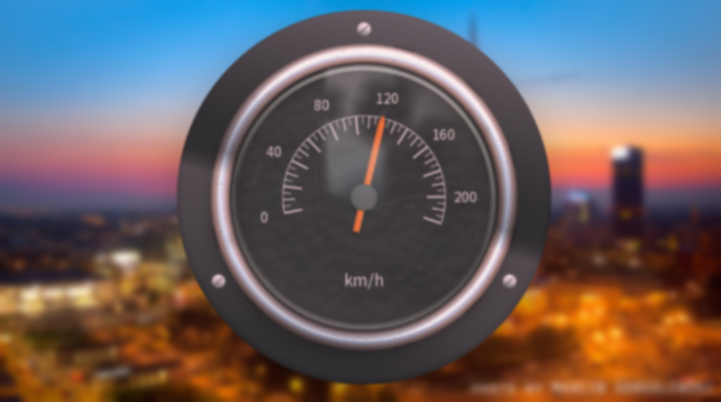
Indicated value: 120 km/h
